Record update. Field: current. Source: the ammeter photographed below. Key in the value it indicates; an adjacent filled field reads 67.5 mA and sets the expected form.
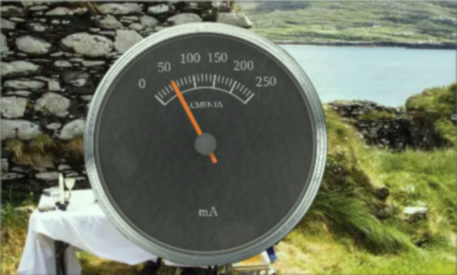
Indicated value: 50 mA
